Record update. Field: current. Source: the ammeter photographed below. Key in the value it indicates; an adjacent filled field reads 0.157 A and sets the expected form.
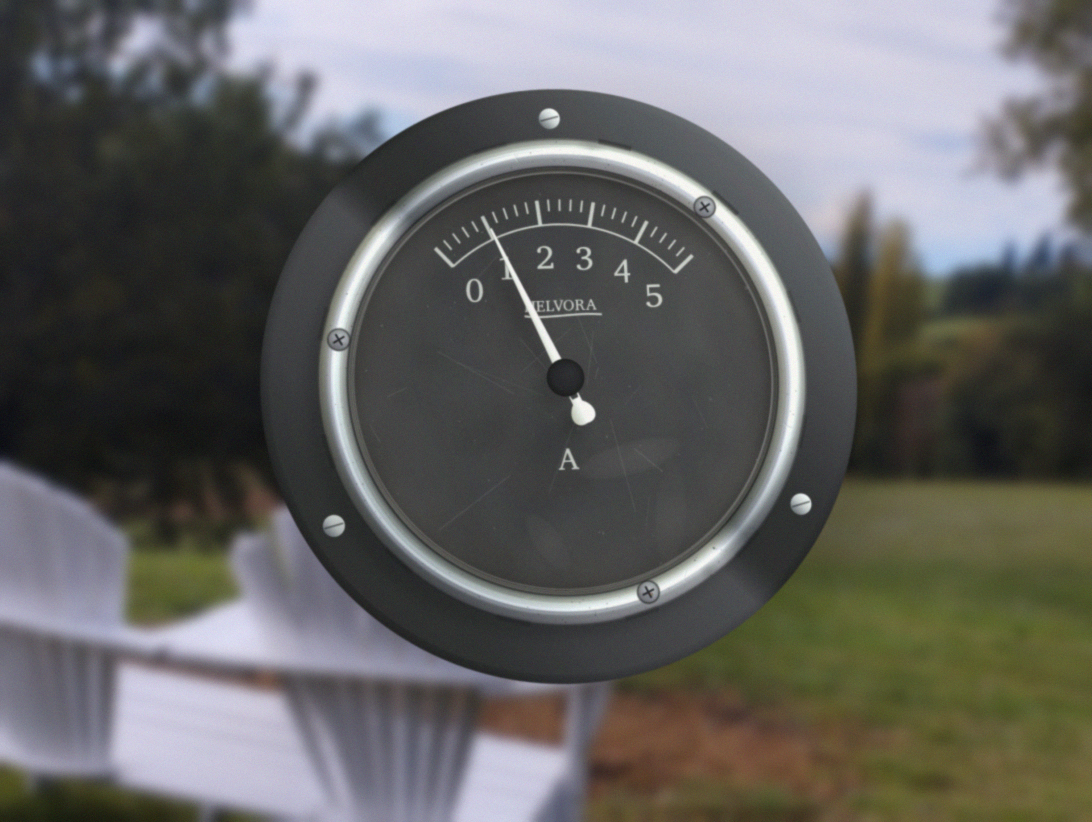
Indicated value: 1 A
